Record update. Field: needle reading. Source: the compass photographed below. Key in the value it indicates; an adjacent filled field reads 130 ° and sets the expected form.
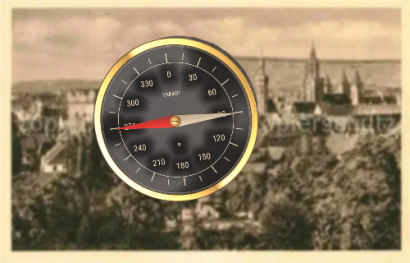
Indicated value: 270 °
